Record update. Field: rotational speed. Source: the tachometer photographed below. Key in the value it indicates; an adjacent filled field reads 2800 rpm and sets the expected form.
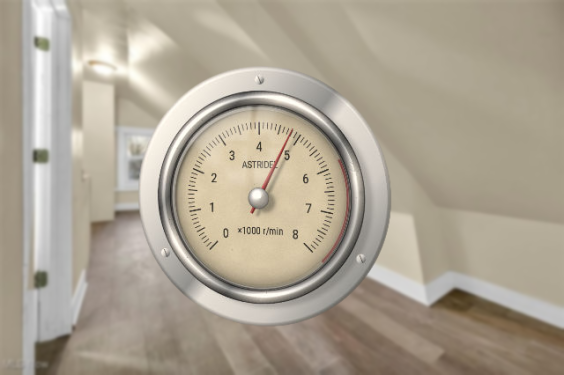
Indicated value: 4800 rpm
